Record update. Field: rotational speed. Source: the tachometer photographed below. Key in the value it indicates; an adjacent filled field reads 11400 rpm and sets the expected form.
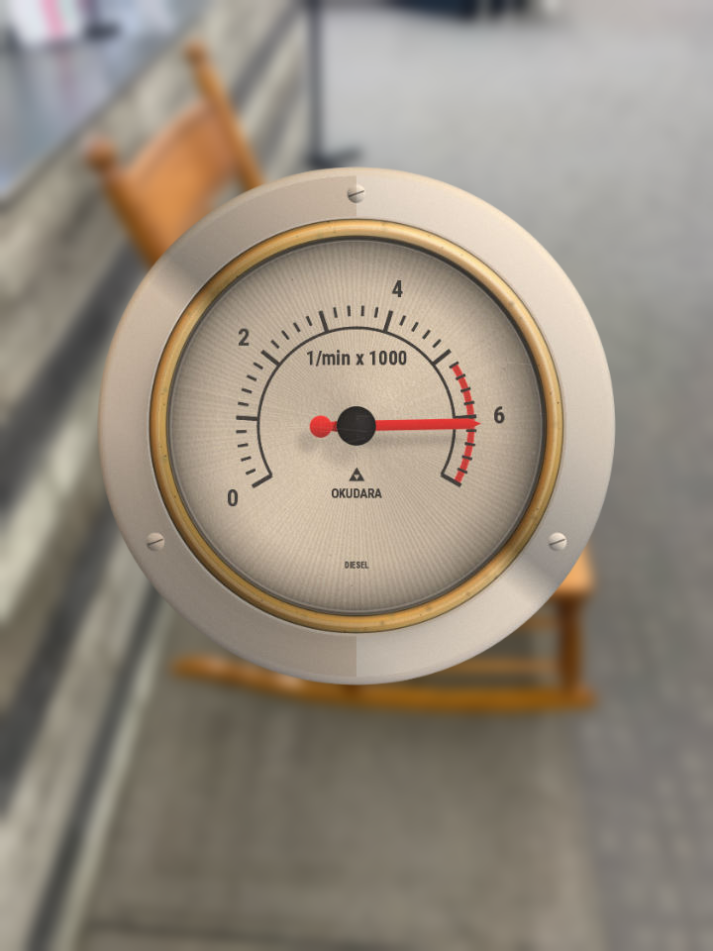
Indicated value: 6100 rpm
